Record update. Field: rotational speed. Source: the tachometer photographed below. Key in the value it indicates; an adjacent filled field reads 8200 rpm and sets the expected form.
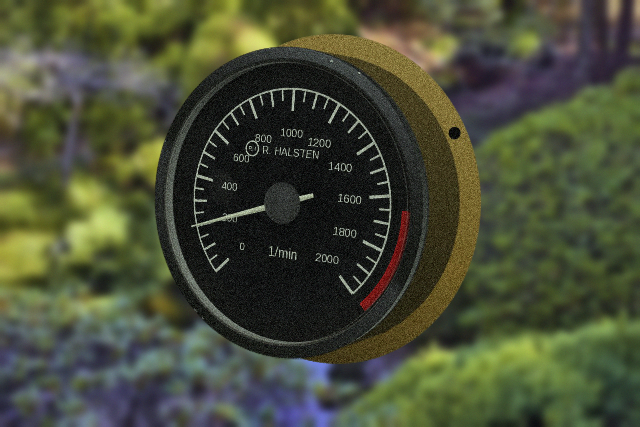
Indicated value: 200 rpm
